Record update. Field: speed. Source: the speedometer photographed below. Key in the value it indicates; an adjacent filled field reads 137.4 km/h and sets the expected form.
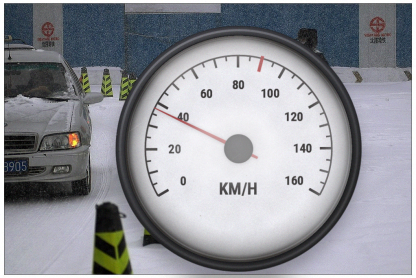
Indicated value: 37.5 km/h
